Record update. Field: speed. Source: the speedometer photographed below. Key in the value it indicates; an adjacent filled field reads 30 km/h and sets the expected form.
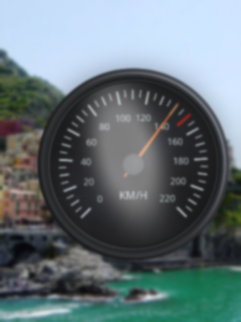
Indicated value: 140 km/h
